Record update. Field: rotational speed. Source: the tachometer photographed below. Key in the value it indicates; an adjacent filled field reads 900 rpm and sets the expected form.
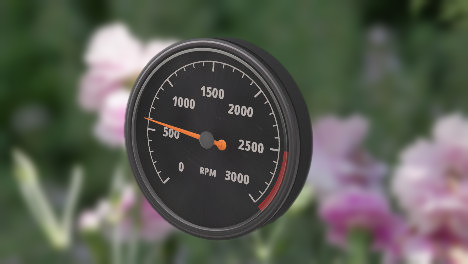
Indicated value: 600 rpm
